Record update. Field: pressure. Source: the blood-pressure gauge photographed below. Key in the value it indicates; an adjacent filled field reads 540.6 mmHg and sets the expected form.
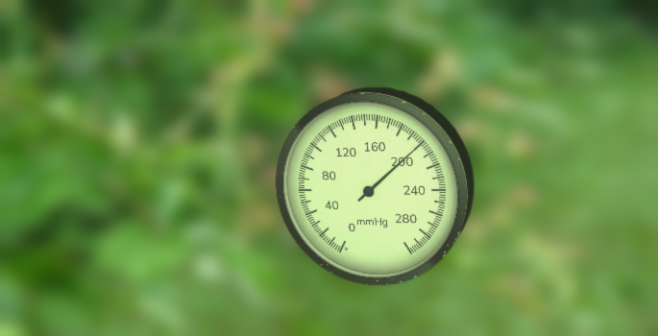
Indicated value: 200 mmHg
